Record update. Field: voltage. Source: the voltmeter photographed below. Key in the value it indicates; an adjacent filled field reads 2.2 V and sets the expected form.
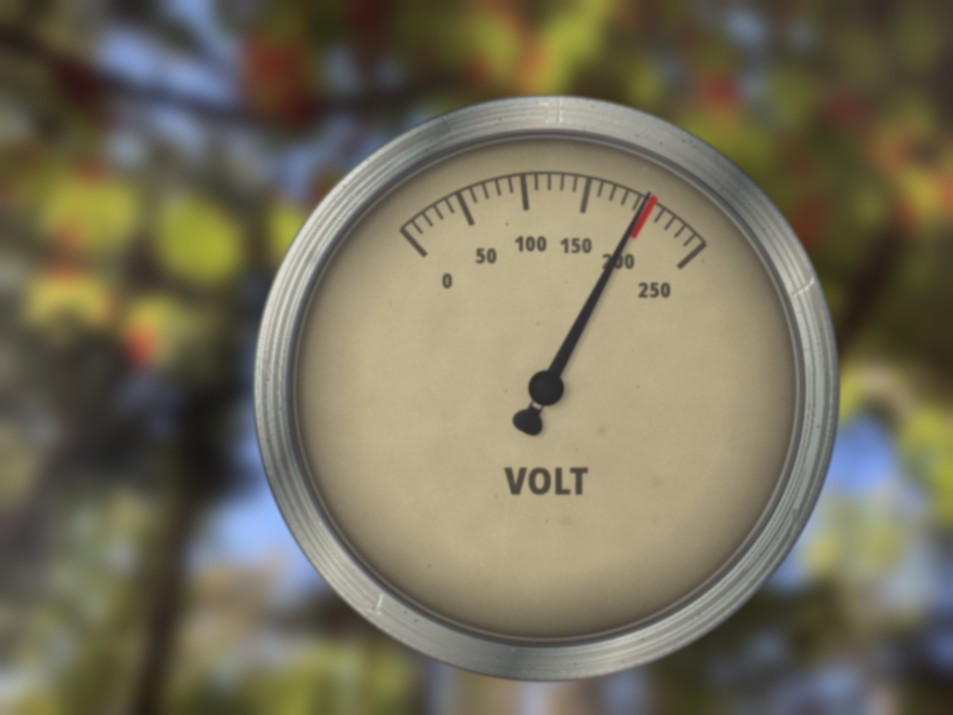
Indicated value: 195 V
